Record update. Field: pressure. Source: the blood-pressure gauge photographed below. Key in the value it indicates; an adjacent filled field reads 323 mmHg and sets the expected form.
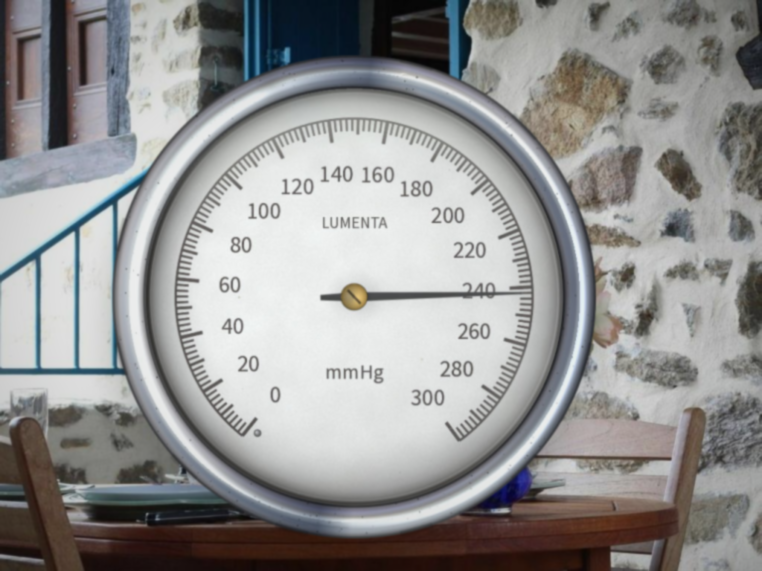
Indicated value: 242 mmHg
